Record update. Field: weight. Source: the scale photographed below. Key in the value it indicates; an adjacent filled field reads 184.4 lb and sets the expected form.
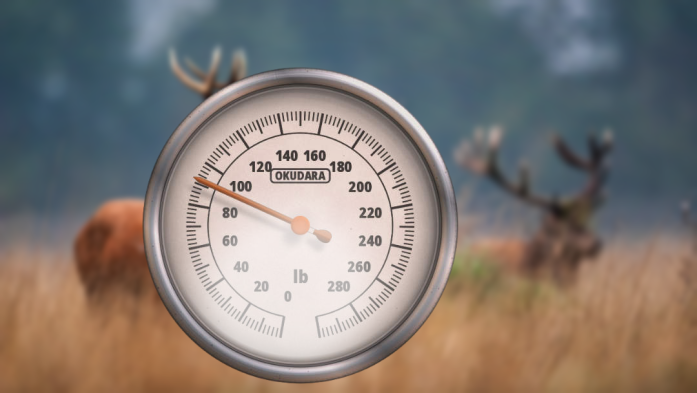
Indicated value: 92 lb
